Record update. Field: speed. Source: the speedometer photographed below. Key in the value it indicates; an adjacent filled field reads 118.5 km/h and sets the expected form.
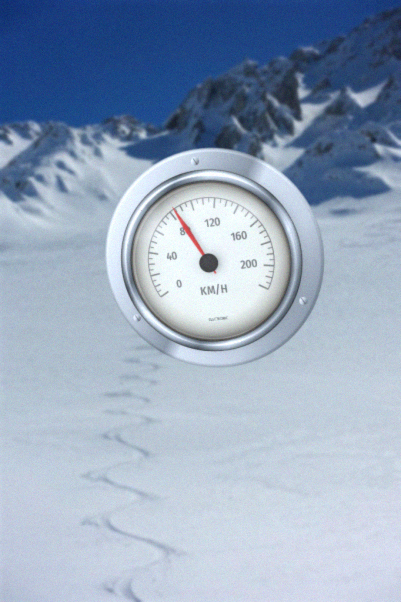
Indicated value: 85 km/h
